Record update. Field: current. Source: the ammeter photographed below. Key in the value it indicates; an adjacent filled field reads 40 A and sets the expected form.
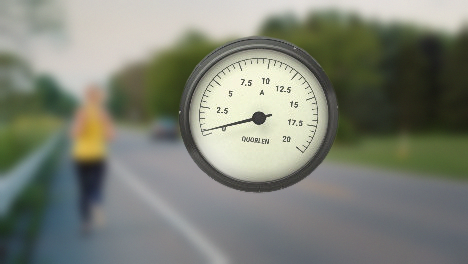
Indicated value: 0.5 A
